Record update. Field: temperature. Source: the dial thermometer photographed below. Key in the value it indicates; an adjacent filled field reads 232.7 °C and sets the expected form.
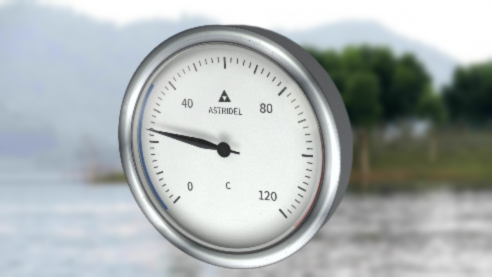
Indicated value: 24 °C
